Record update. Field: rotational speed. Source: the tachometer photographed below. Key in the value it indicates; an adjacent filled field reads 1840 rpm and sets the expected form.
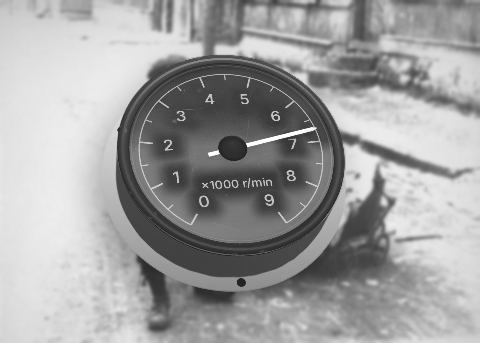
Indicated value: 6750 rpm
